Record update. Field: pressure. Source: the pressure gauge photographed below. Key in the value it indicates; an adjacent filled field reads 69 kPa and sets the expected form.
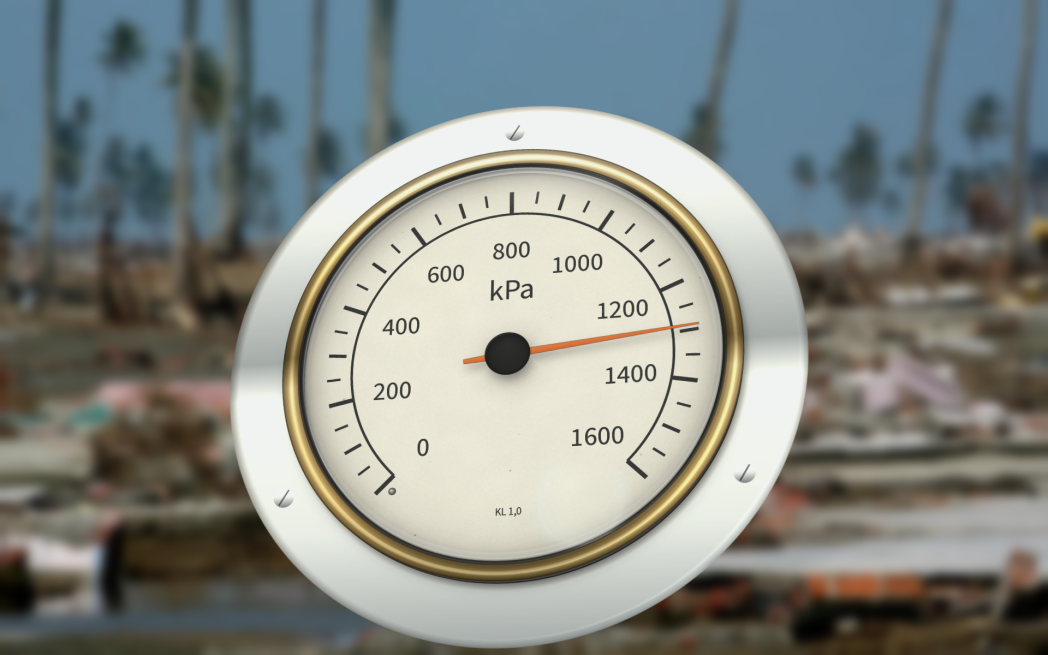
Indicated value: 1300 kPa
